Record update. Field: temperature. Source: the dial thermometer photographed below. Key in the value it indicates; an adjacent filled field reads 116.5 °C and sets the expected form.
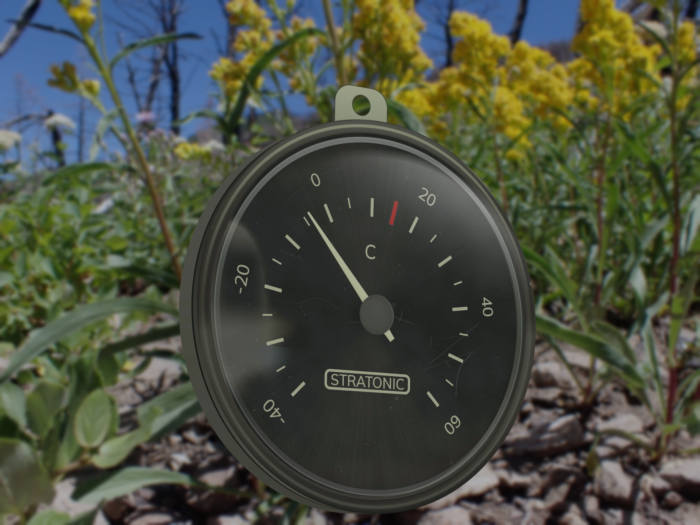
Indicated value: -5 °C
